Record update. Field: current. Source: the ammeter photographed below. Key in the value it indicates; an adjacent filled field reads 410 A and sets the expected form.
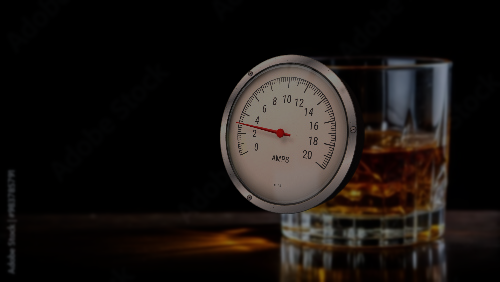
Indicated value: 3 A
